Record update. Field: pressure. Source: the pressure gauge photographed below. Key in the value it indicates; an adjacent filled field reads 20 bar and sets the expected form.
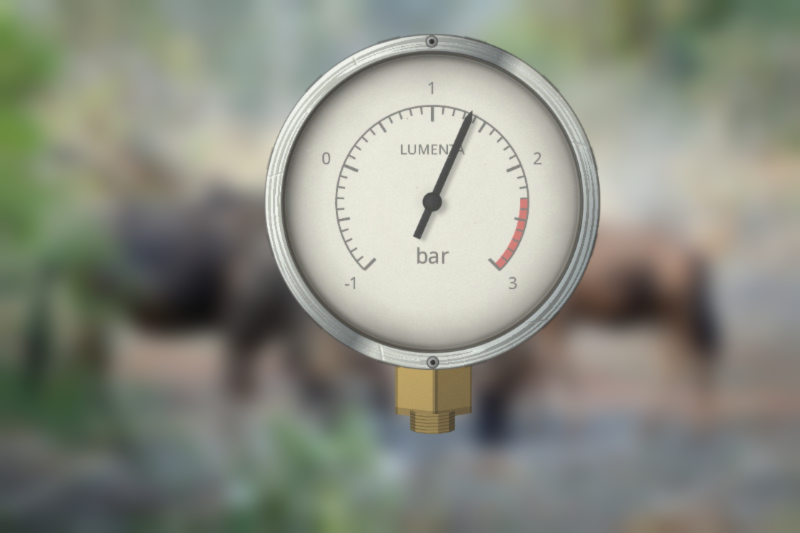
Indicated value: 1.35 bar
